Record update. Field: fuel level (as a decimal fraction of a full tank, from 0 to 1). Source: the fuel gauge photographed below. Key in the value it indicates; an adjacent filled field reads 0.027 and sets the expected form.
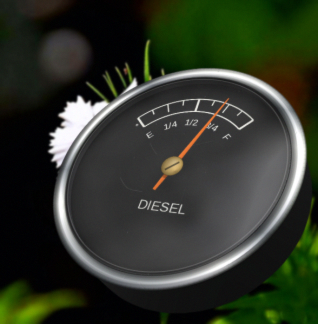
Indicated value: 0.75
